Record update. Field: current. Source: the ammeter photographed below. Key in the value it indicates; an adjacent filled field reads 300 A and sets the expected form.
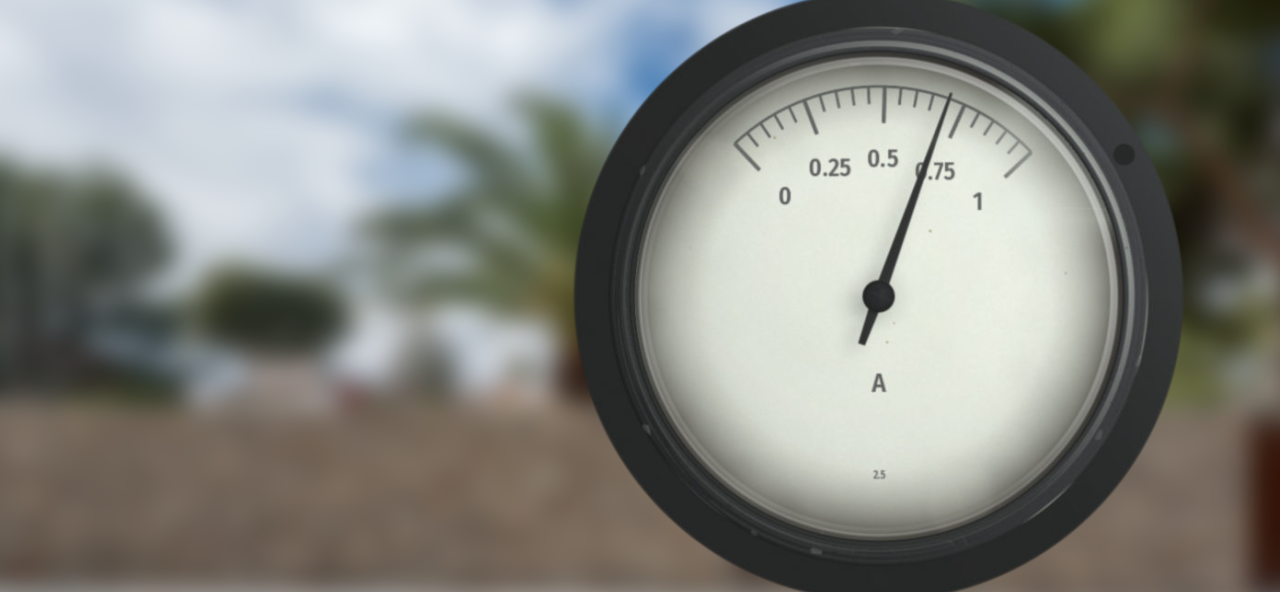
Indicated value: 0.7 A
